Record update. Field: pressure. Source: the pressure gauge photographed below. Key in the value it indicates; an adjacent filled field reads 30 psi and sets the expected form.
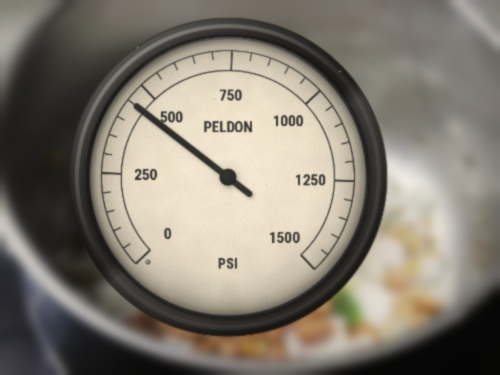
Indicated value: 450 psi
